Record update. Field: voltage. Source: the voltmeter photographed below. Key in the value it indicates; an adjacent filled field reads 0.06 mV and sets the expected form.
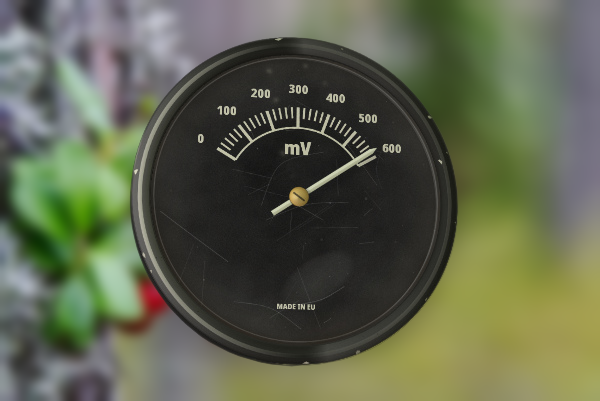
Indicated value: 580 mV
